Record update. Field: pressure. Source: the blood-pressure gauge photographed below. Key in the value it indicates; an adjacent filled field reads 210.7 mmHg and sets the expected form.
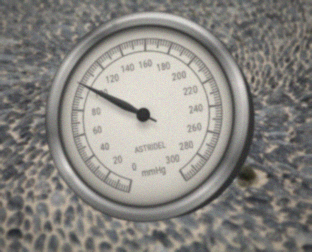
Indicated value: 100 mmHg
